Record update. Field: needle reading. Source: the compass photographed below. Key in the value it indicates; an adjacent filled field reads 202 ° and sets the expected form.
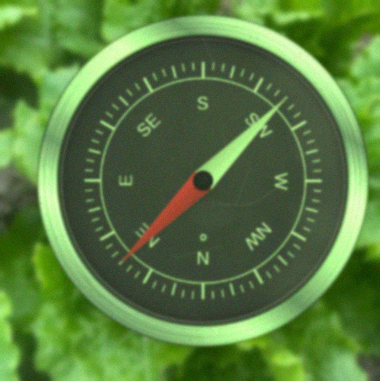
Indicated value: 45 °
